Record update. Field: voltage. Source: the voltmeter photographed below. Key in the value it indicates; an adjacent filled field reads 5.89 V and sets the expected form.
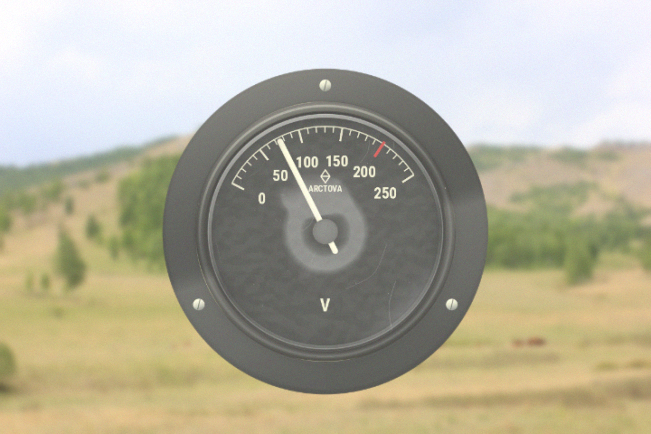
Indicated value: 75 V
